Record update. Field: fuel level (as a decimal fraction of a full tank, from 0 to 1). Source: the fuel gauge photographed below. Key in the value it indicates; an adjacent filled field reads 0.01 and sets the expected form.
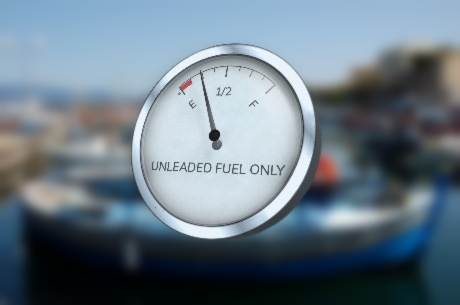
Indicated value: 0.25
